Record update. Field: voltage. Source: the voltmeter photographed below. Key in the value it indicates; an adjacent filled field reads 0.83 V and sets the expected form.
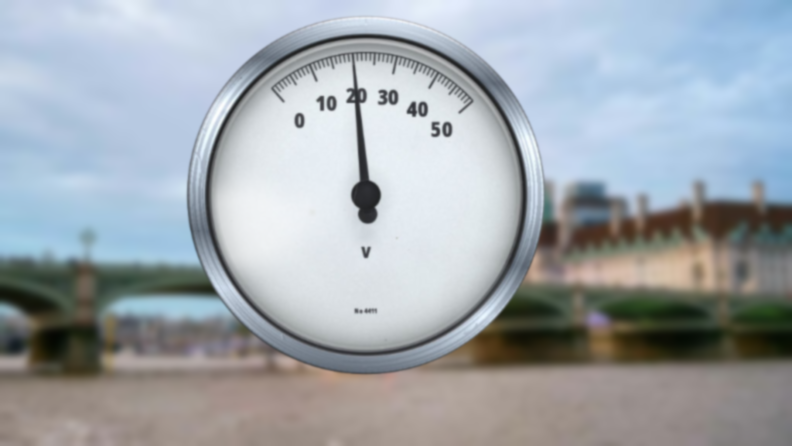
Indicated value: 20 V
